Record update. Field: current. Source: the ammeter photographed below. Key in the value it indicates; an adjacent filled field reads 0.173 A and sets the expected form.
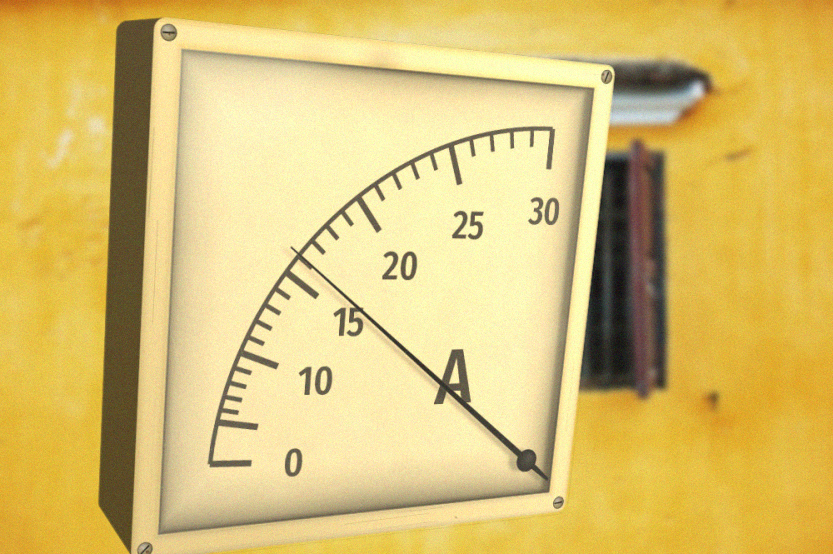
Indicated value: 16 A
